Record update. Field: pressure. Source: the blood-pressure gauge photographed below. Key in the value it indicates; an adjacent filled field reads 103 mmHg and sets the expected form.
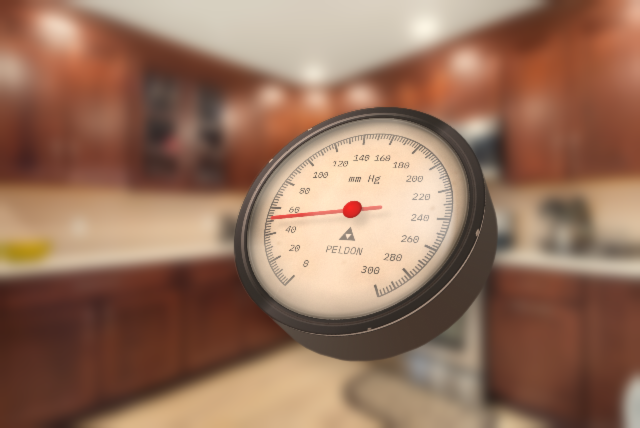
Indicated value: 50 mmHg
